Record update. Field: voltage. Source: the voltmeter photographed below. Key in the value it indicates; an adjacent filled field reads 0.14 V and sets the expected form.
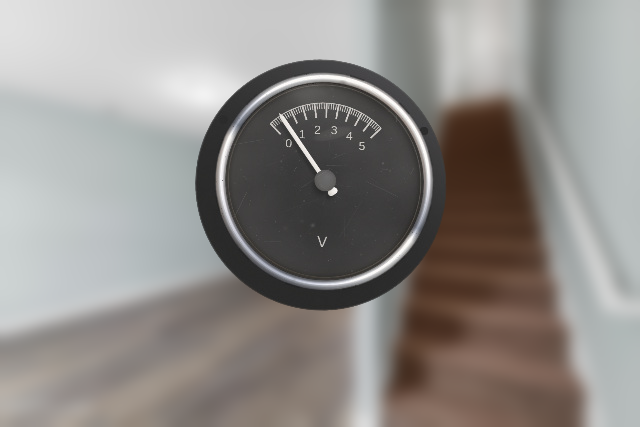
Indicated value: 0.5 V
